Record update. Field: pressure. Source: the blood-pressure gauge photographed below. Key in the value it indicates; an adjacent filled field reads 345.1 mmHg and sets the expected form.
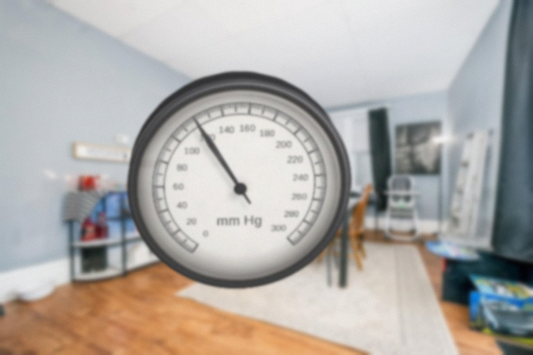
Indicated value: 120 mmHg
